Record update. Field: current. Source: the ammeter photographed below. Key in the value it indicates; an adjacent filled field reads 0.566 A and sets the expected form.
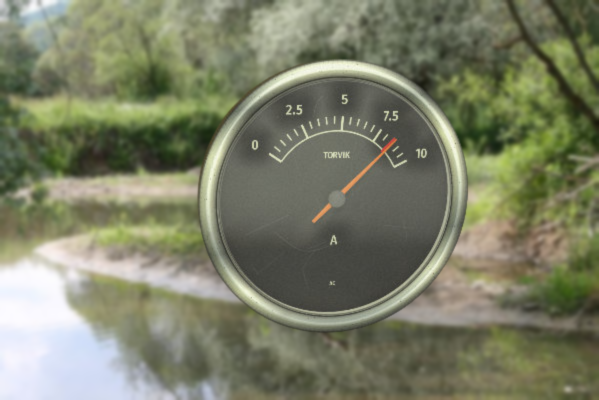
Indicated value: 8.5 A
